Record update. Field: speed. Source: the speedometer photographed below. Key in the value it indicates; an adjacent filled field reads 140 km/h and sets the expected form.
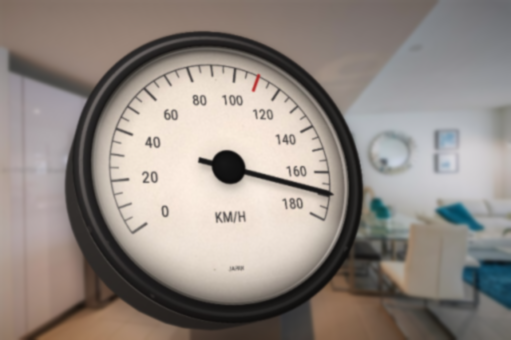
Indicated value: 170 km/h
